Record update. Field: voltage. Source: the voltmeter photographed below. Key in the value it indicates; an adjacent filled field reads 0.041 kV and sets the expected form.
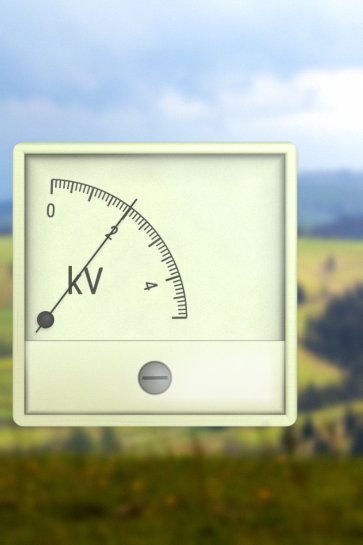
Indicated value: 2 kV
